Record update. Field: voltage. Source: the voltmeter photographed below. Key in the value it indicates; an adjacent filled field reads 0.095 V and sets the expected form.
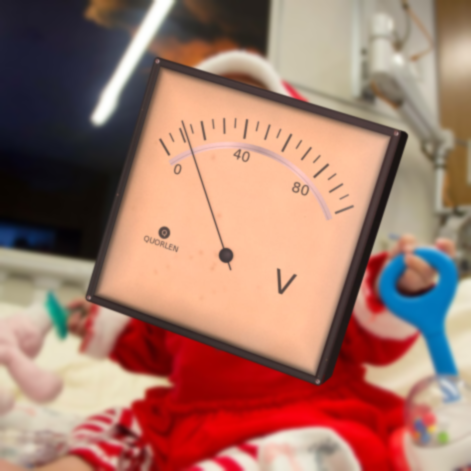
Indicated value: 12.5 V
